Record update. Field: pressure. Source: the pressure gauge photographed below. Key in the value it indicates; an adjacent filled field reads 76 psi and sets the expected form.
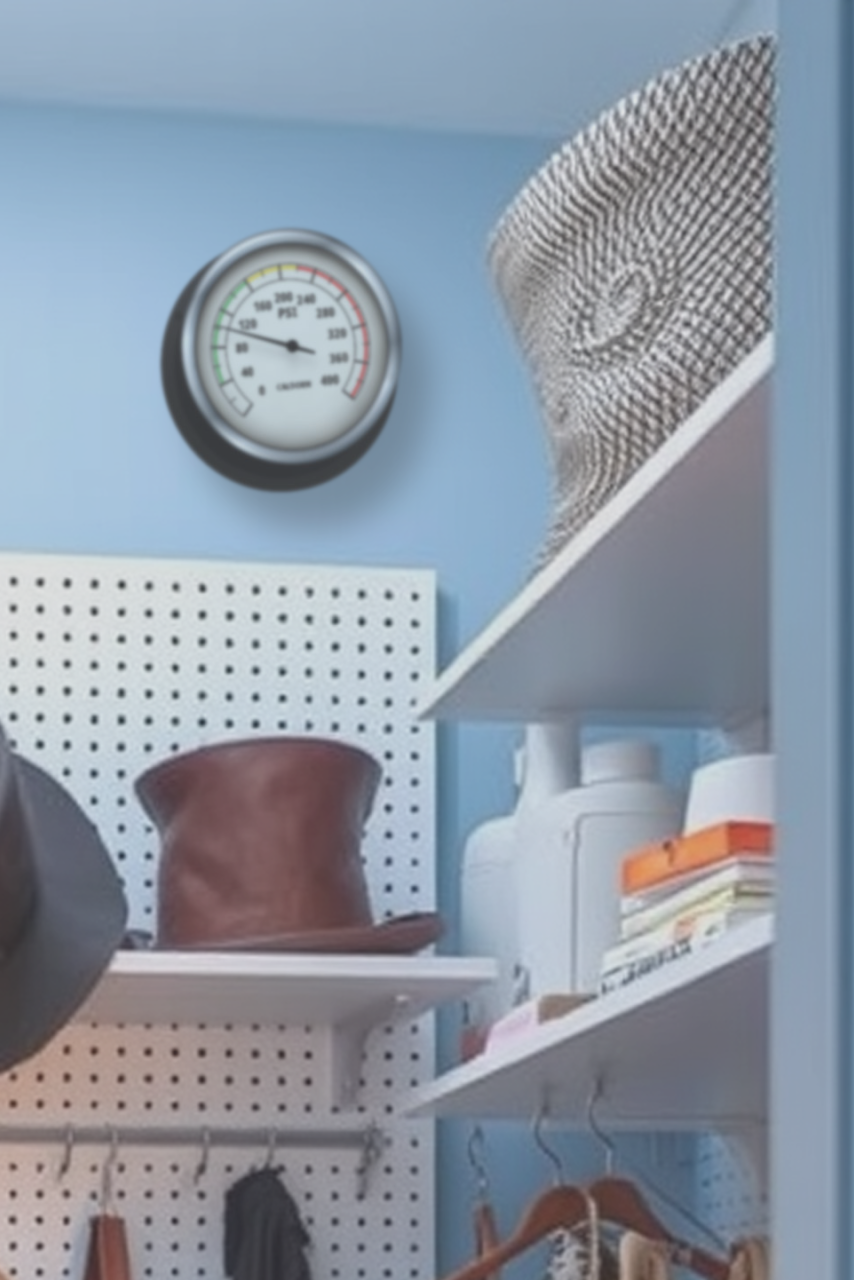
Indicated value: 100 psi
